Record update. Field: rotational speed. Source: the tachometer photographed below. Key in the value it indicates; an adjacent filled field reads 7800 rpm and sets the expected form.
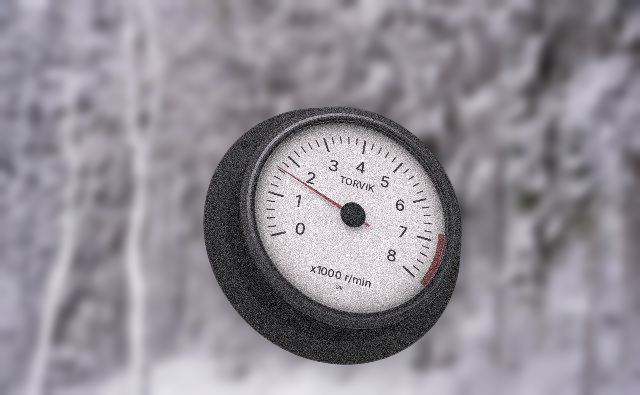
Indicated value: 1600 rpm
